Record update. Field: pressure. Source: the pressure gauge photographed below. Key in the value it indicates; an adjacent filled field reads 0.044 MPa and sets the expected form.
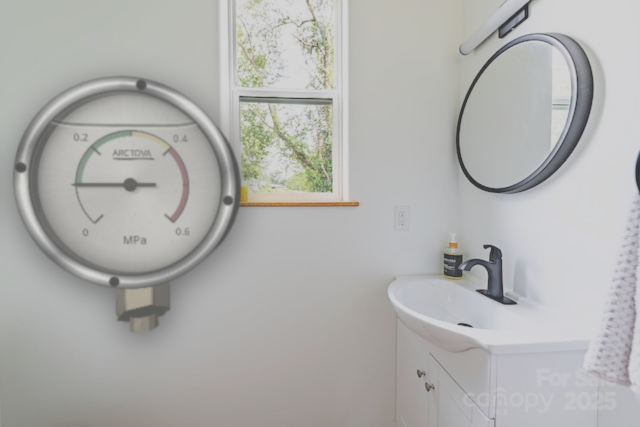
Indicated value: 0.1 MPa
